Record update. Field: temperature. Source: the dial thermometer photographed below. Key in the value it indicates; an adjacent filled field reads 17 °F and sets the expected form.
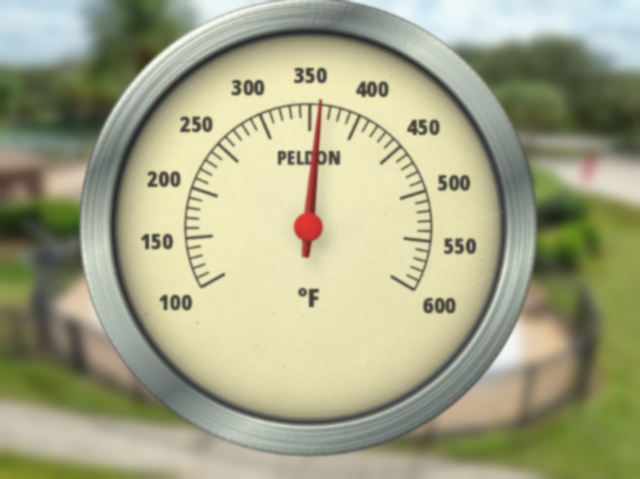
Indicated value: 360 °F
